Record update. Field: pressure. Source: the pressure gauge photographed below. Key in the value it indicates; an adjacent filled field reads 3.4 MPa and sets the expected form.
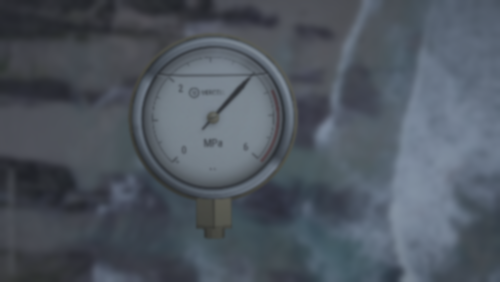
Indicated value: 4 MPa
